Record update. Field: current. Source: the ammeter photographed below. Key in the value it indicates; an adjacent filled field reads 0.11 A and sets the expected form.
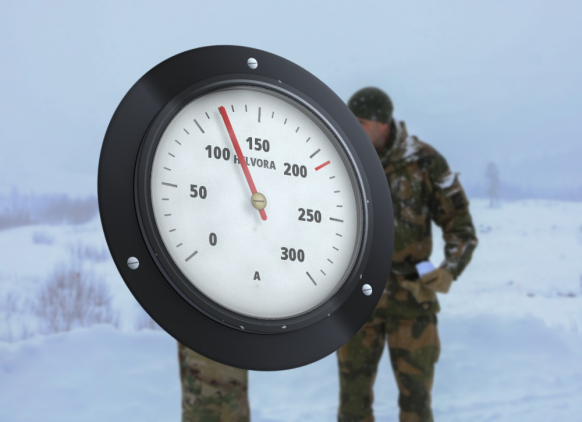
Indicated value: 120 A
